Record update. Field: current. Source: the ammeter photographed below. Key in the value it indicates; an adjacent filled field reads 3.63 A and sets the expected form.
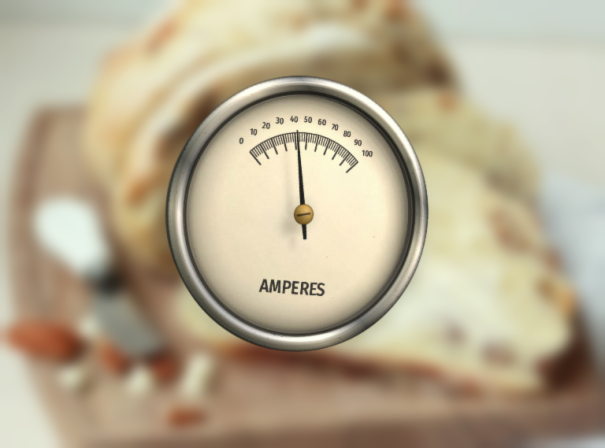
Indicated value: 40 A
